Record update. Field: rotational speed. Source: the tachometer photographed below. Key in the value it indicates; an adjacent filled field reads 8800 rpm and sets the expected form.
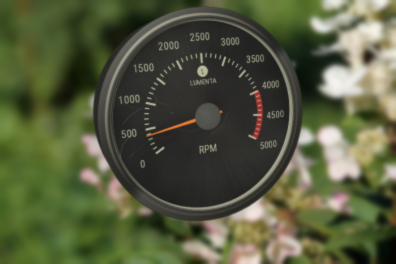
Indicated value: 400 rpm
